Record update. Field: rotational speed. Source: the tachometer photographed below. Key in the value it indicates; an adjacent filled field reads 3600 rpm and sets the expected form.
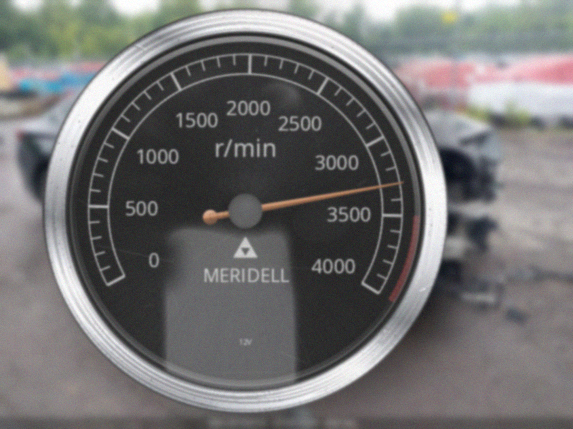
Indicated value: 3300 rpm
